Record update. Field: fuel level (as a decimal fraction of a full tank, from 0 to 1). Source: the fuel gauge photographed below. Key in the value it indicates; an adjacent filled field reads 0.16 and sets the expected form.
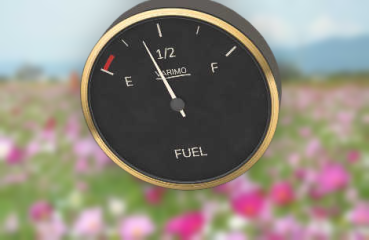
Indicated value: 0.375
